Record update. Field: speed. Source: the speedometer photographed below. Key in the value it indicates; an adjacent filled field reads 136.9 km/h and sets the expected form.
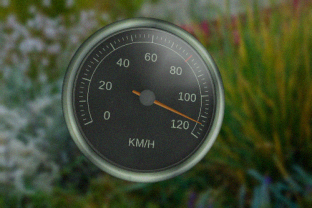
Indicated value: 114 km/h
